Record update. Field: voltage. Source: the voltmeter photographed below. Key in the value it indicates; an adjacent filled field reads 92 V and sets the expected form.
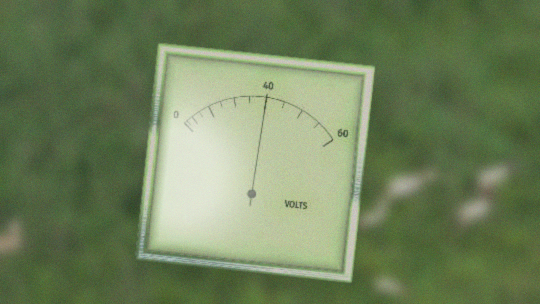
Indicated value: 40 V
